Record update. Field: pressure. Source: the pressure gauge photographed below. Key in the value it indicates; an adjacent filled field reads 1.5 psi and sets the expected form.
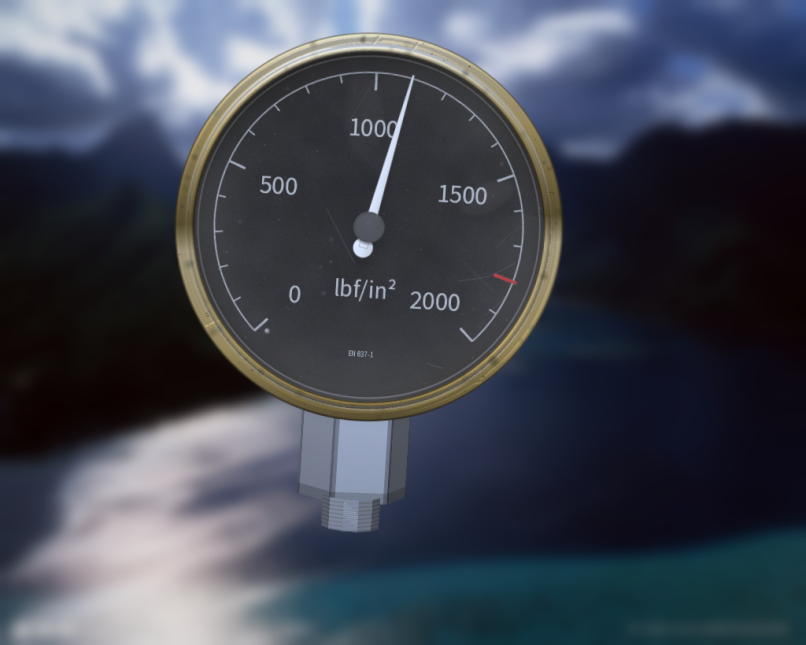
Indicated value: 1100 psi
